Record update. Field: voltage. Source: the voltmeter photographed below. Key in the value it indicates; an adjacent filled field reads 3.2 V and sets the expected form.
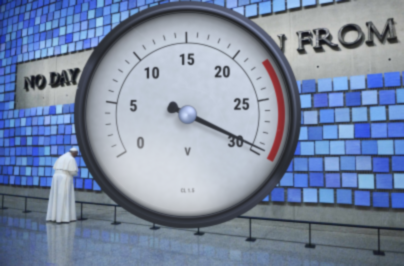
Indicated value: 29.5 V
